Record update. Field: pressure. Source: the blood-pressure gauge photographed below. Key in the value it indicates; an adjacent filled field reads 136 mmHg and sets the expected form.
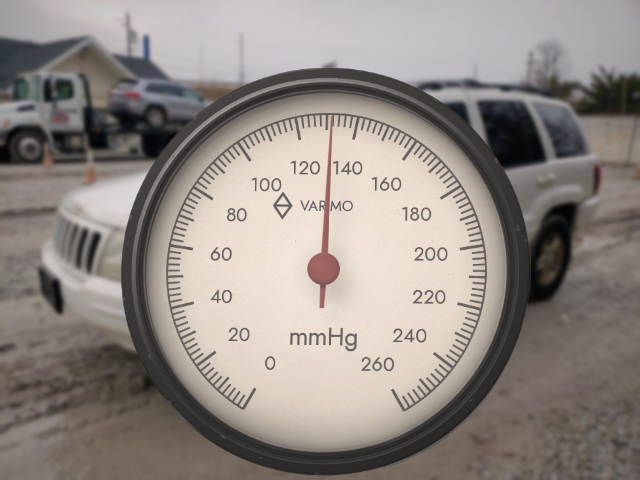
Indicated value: 132 mmHg
